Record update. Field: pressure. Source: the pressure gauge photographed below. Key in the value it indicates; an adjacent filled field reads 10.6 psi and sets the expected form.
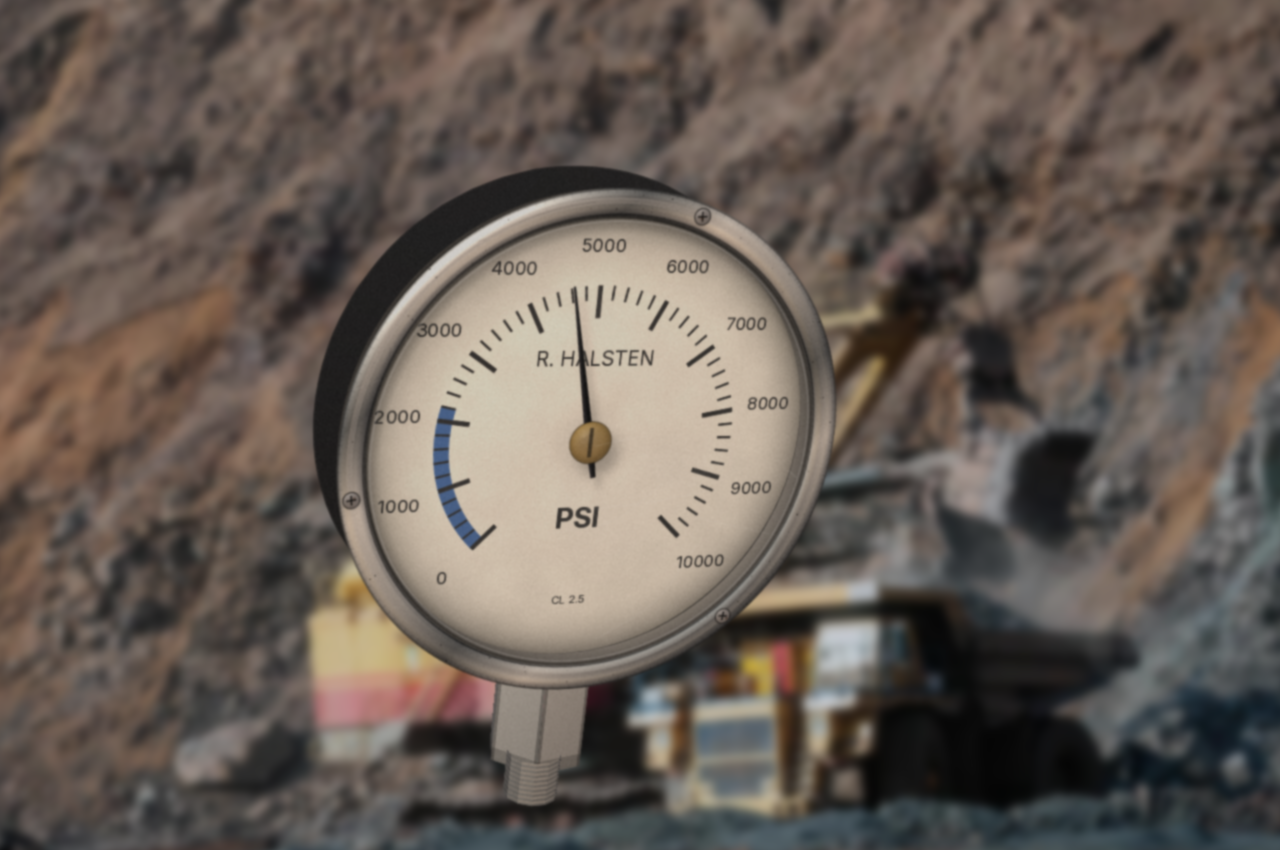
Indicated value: 4600 psi
